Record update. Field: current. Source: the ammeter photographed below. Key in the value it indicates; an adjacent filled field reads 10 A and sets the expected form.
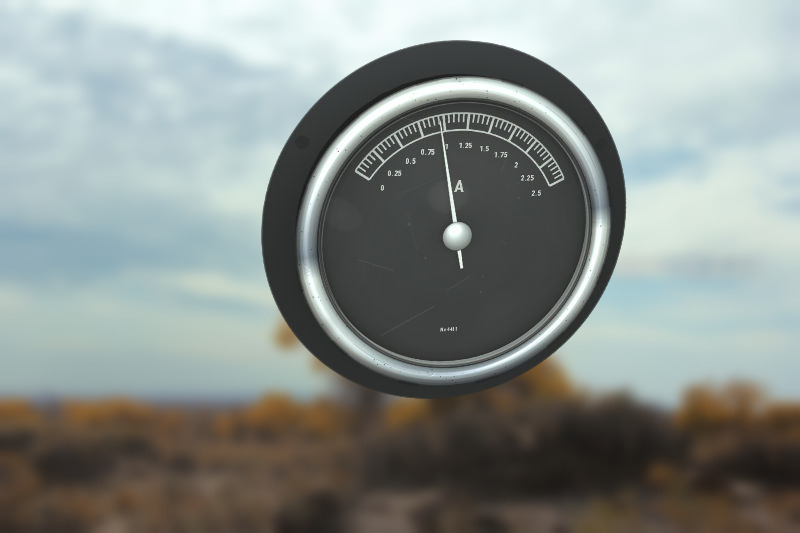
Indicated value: 0.95 A
